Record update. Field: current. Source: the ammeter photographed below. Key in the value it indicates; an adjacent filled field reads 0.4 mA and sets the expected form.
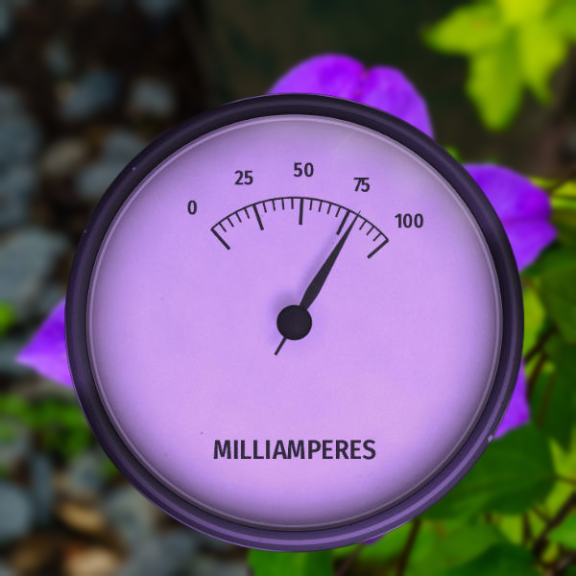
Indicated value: 80 mA
